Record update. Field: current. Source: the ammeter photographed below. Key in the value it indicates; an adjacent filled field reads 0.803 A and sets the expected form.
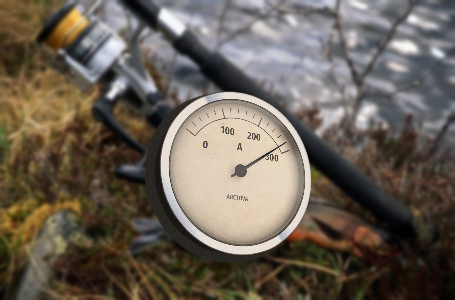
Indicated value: 280 A
